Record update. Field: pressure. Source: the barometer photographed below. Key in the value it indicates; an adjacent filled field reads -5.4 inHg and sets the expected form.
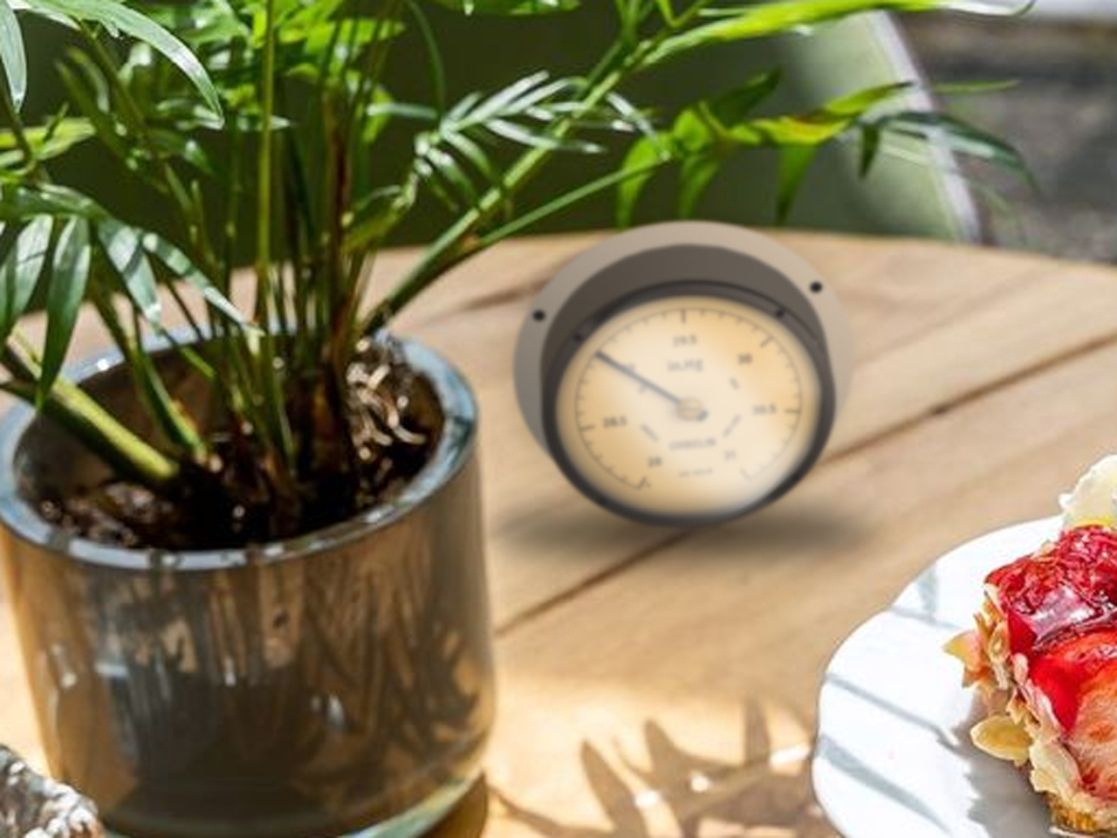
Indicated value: 29 inHg
